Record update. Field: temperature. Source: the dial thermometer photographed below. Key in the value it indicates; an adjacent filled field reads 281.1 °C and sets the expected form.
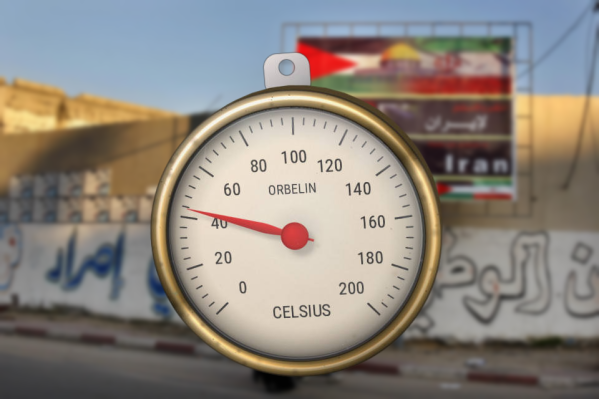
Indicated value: 44 °C
